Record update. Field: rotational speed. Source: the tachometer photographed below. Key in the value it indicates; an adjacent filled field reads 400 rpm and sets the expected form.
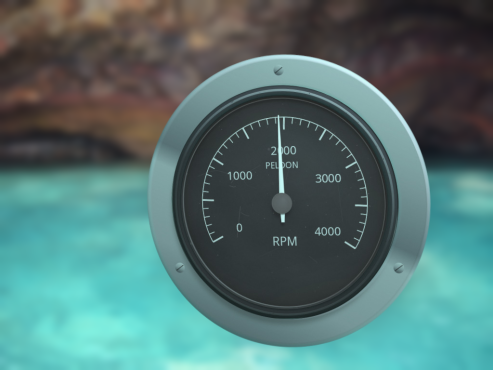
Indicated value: 1950 rpm
